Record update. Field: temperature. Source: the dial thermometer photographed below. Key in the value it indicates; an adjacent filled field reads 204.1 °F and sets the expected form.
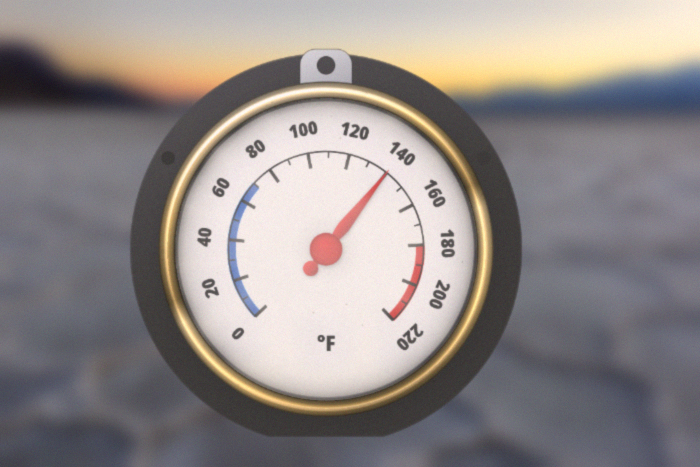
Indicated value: 140 °F
